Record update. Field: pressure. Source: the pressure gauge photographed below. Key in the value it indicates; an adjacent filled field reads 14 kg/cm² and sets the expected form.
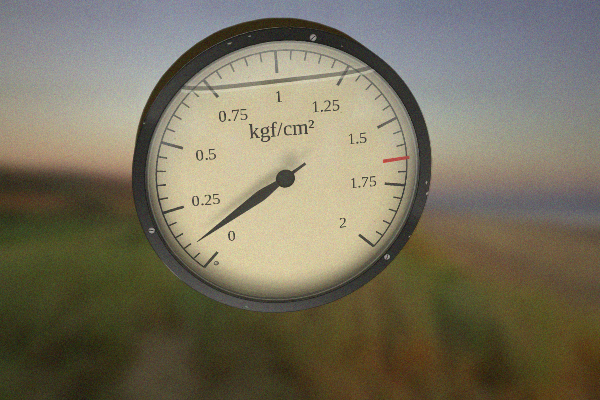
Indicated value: 0.1 kg/cm²
